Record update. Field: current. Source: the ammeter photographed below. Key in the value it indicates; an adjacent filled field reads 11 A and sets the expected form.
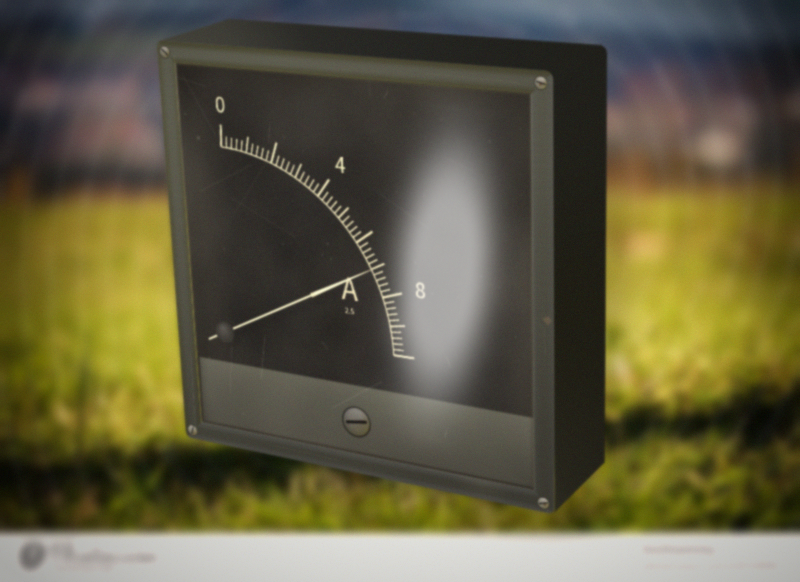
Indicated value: 7 A
